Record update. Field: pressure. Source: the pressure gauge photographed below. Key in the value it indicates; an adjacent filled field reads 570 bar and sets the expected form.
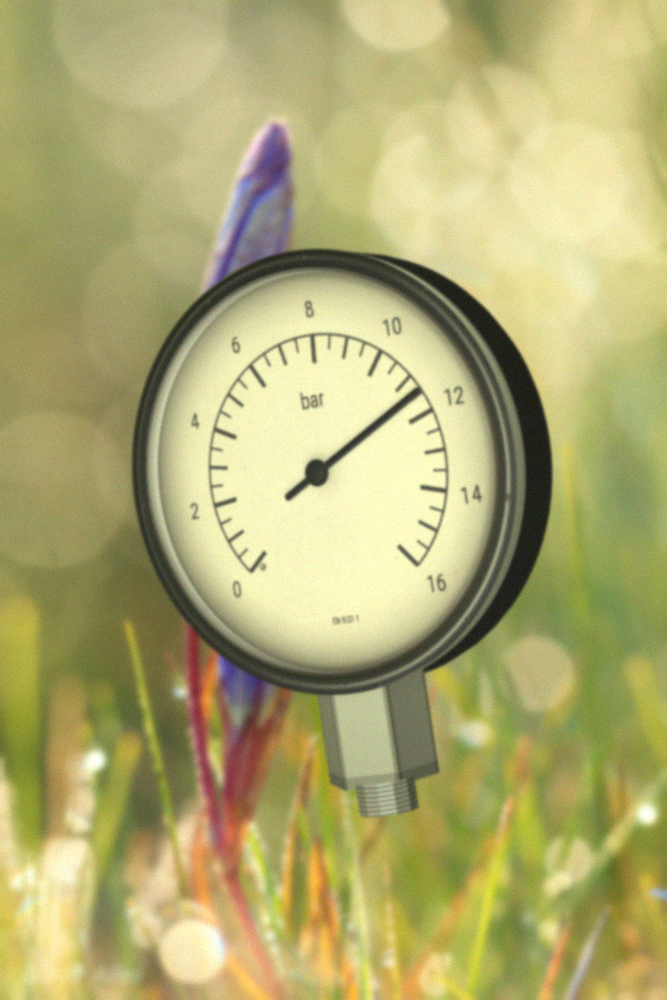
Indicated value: 11.5 bar
